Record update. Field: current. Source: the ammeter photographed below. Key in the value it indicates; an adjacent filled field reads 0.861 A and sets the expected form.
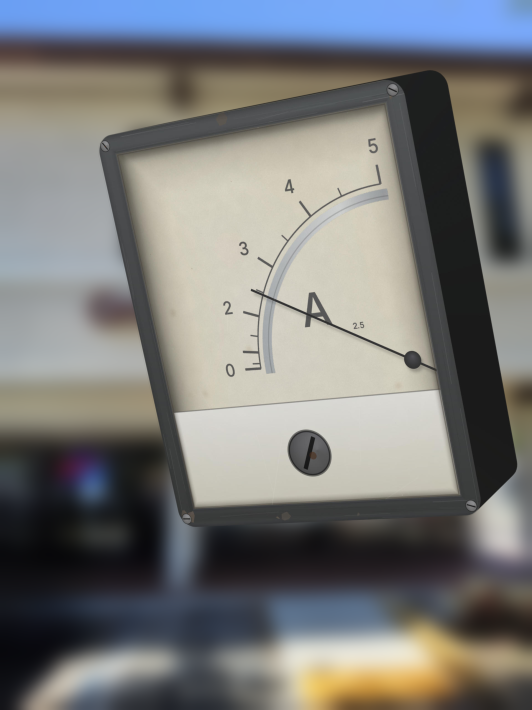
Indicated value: 2.5 A
